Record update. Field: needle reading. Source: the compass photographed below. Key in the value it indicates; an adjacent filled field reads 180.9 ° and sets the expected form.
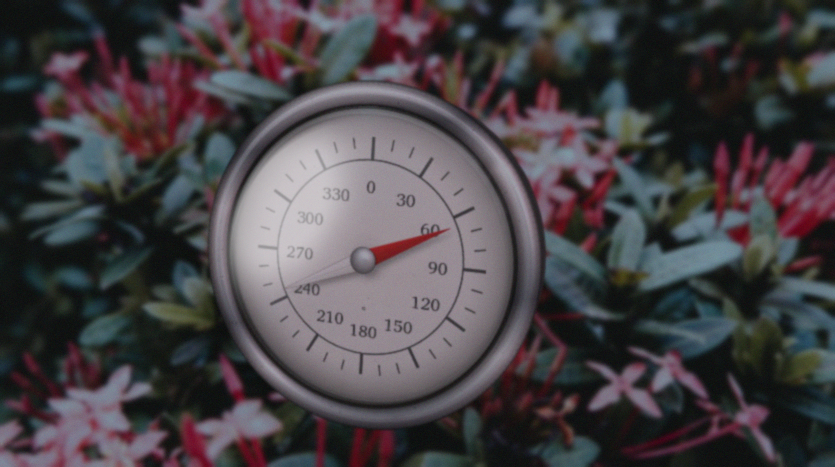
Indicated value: 65 °
